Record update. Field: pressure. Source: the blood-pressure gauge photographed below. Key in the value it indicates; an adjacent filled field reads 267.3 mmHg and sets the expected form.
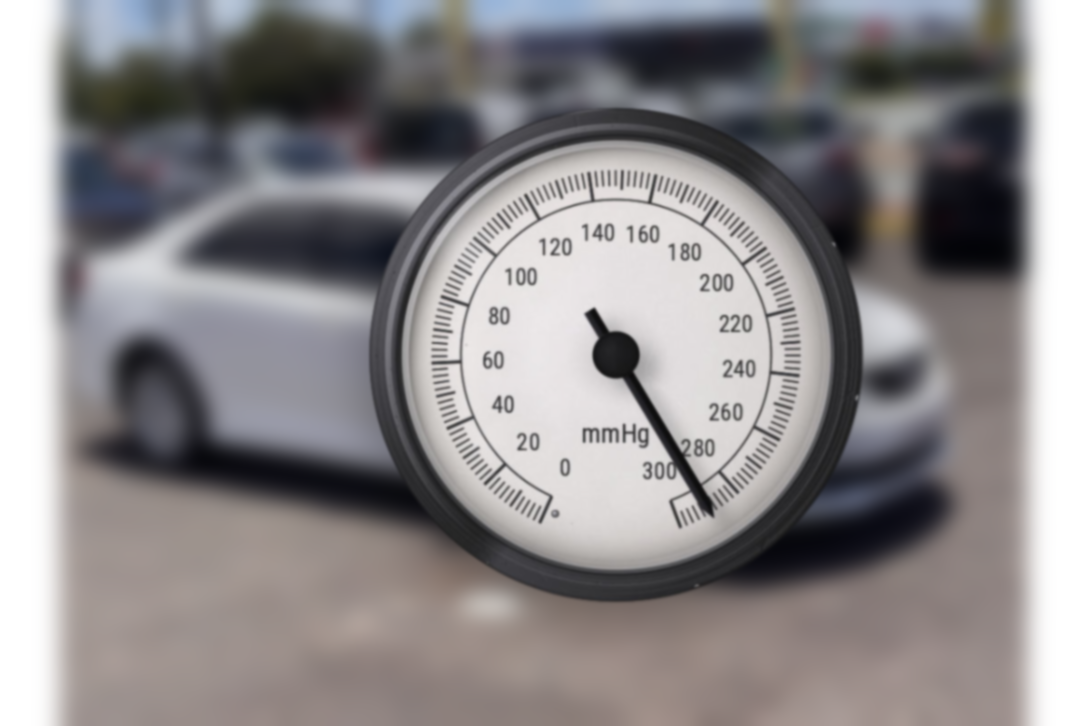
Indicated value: 290 mmHg
